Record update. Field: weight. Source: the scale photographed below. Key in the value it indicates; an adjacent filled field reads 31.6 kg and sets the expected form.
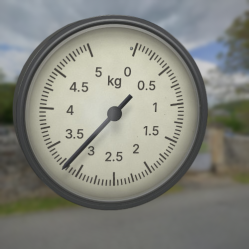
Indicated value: 3.2 kg
